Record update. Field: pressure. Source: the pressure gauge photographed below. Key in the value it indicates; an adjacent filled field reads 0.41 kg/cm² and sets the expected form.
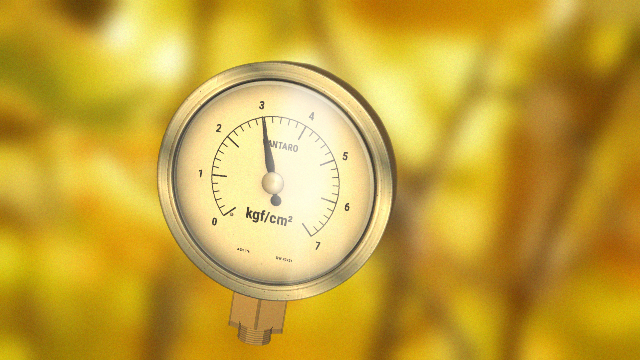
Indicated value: 3 kg/cm²
